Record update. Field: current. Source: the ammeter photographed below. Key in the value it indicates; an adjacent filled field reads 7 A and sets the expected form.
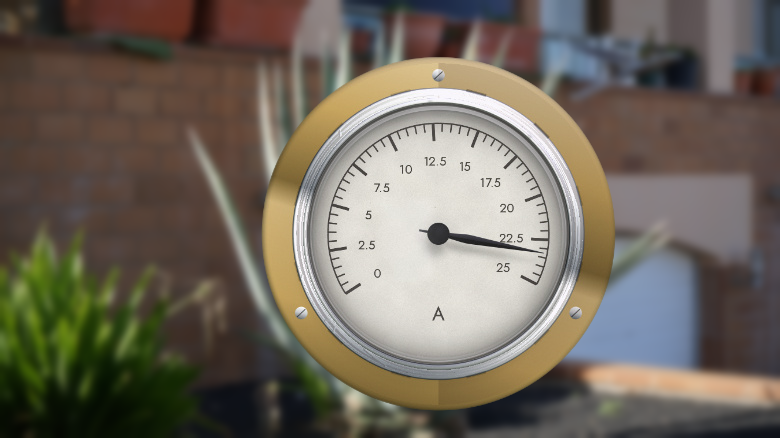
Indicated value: 23.25 A
